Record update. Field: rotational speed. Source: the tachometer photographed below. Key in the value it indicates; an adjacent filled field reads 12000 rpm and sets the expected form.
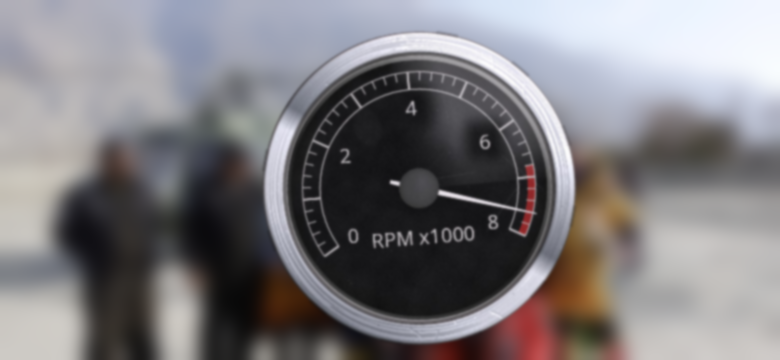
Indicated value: 7600 rpm
